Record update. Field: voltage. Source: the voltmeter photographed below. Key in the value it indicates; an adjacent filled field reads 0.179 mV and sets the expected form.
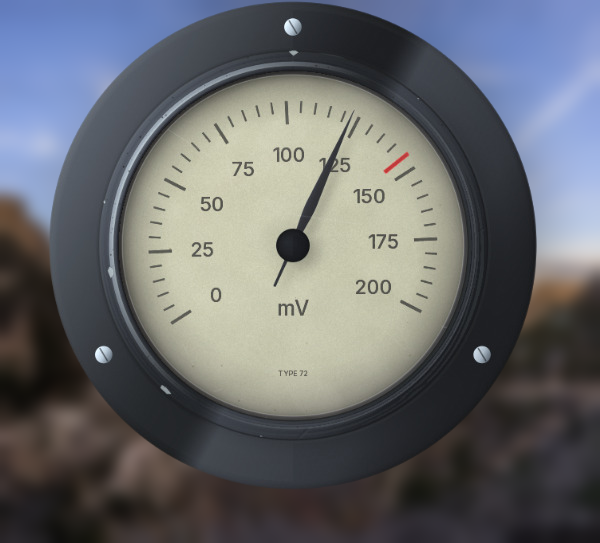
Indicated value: 122.5 mV
